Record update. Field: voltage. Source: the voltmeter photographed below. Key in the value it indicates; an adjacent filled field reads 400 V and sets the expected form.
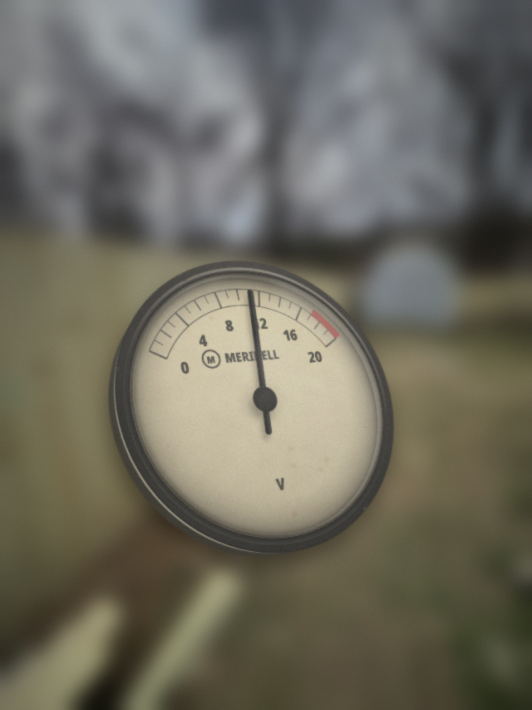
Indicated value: 11 V
